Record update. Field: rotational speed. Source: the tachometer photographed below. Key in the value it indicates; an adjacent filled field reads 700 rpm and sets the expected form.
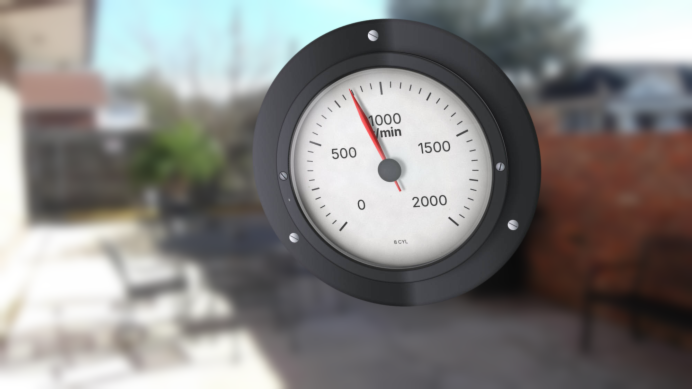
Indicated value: 850 rpm
